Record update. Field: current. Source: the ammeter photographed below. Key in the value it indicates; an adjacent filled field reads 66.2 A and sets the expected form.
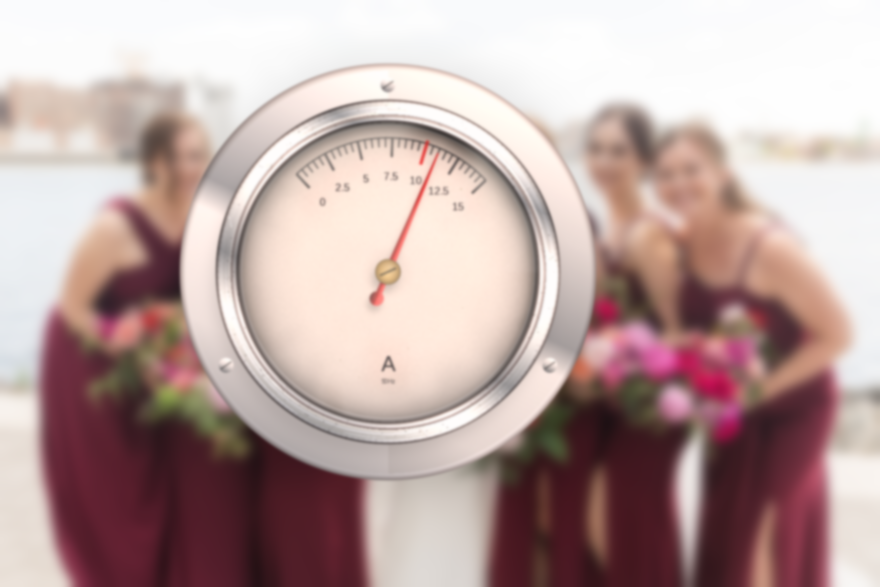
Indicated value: 11 A
